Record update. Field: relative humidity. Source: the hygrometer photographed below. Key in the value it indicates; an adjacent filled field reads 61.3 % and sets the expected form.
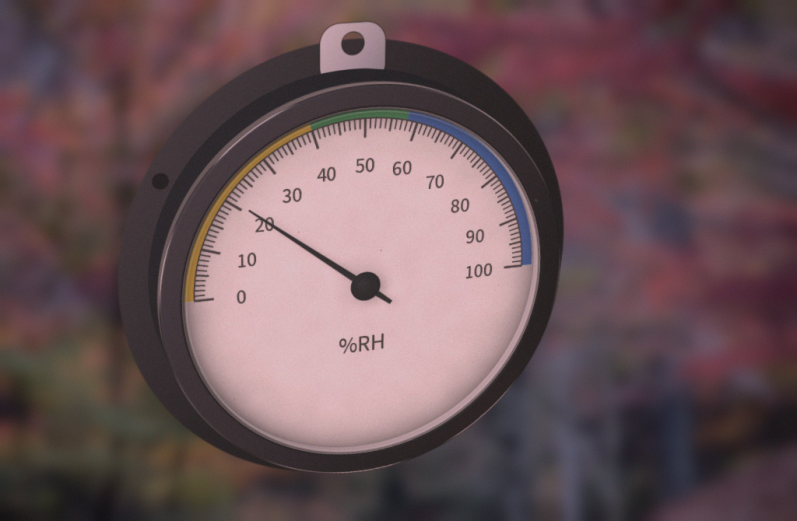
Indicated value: 21 %
